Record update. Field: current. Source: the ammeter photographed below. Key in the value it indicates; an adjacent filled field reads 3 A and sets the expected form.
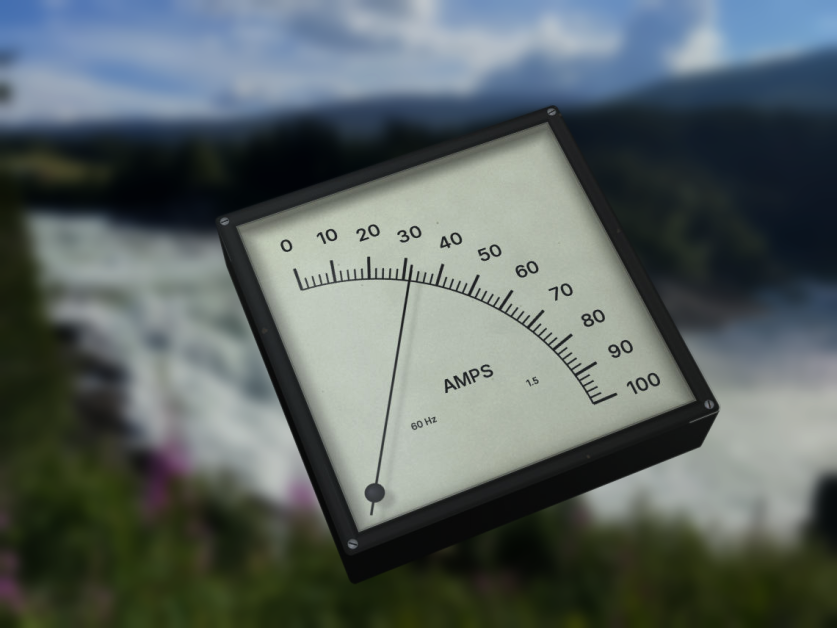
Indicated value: 32 A
